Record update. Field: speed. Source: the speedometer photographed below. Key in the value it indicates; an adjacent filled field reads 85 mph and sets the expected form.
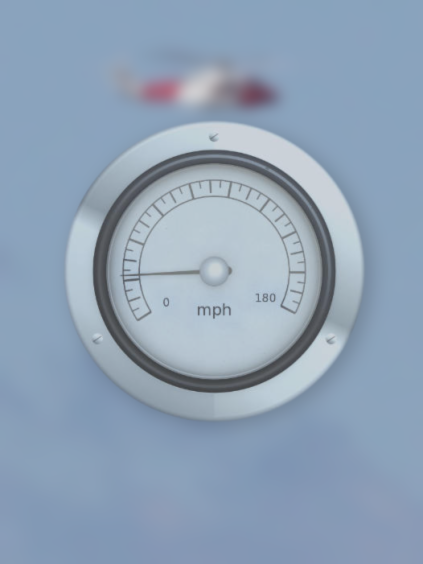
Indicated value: 22.5 mph
